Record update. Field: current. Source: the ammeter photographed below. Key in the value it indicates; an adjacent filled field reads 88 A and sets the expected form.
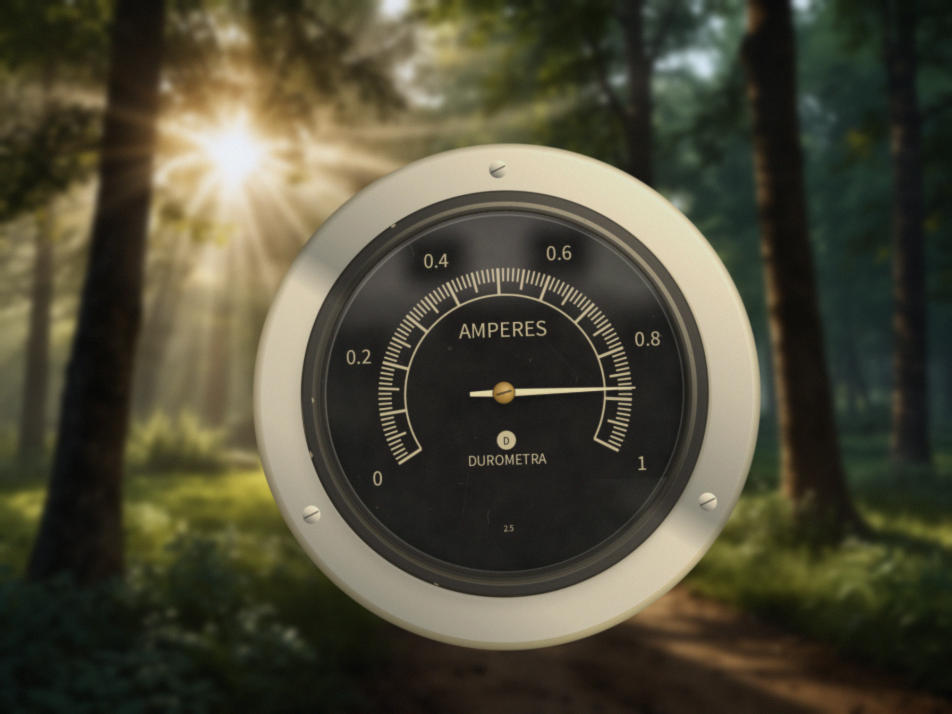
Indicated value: 0.88 A
